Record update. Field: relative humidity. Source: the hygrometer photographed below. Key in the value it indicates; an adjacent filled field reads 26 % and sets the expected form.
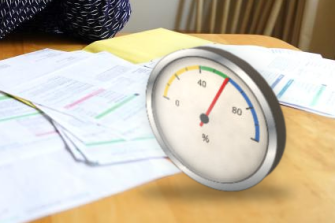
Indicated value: 60 %
